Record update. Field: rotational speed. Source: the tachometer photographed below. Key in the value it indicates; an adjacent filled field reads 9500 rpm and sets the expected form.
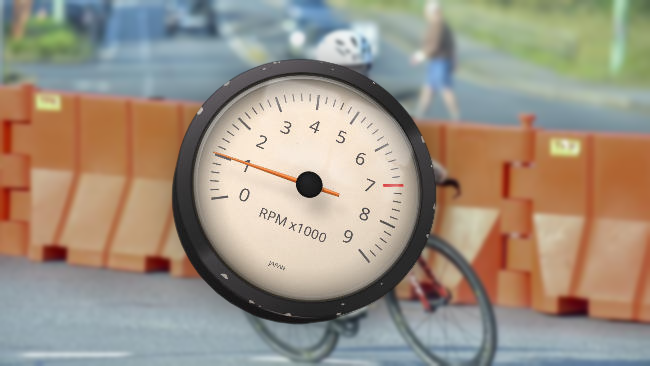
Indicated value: 1000 rpm
